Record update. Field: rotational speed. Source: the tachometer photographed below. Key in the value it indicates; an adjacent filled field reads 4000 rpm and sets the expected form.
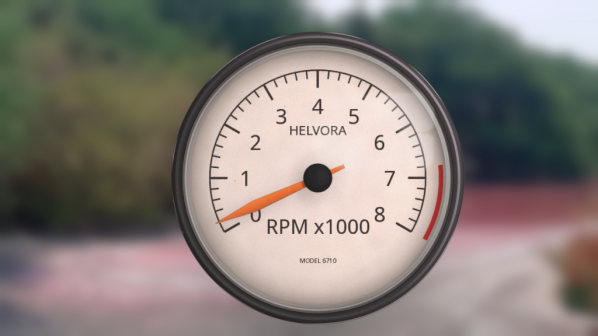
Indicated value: 200 rpm
